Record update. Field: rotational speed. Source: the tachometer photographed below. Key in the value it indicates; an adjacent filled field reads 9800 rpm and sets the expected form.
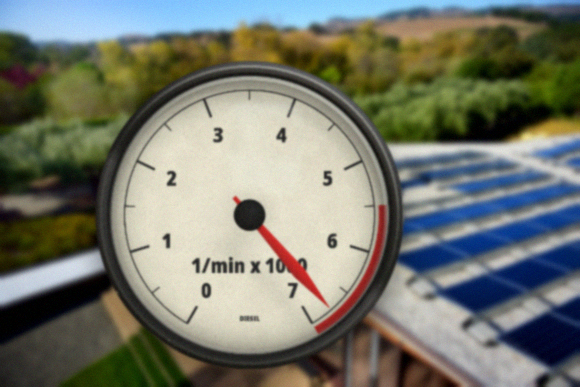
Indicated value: 6750 rpm
